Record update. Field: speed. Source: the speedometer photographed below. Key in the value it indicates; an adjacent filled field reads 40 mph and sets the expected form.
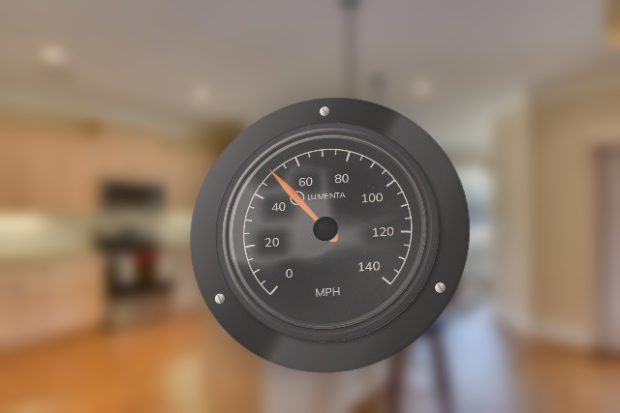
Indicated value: 50 mph
